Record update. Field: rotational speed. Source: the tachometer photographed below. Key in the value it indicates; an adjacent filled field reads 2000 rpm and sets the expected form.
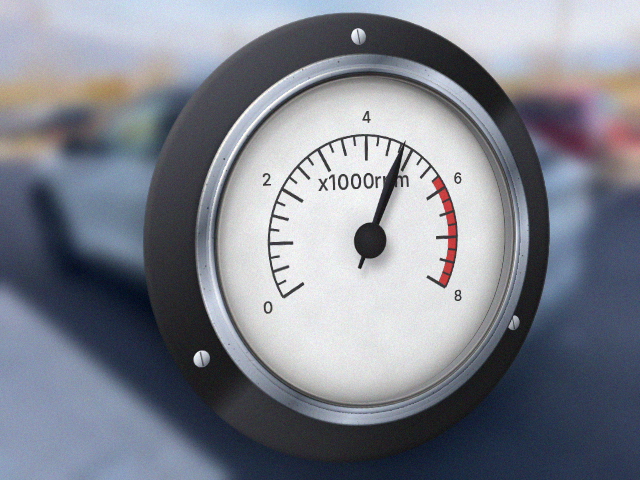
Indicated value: 4750 rpm
